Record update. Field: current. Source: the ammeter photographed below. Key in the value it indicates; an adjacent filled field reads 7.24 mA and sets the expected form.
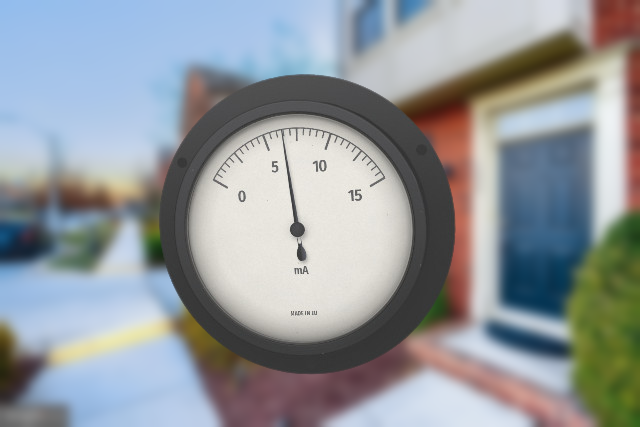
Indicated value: 6.5 mA
